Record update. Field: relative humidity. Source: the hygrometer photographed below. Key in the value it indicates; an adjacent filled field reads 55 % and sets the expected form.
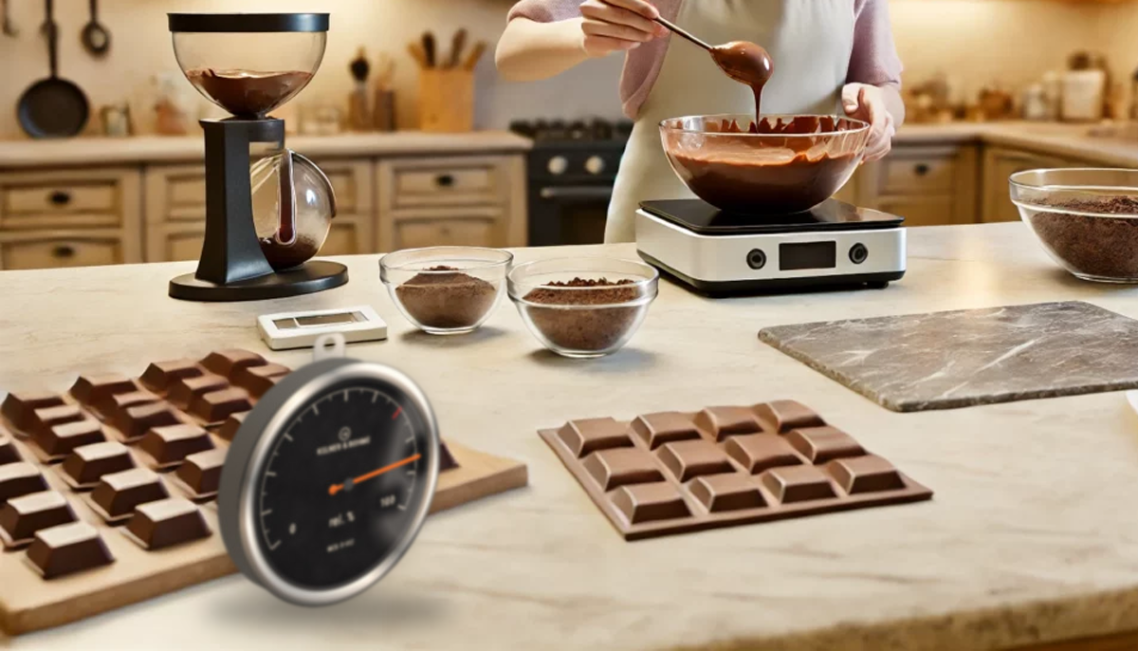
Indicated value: 85 %
